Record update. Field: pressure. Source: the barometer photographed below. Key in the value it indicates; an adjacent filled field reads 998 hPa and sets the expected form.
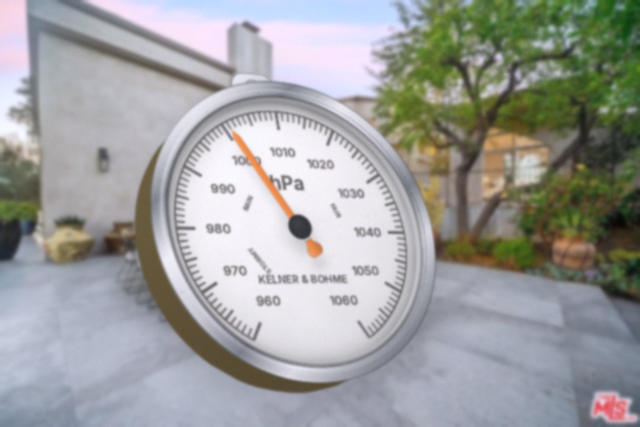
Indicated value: 1000 hPa
